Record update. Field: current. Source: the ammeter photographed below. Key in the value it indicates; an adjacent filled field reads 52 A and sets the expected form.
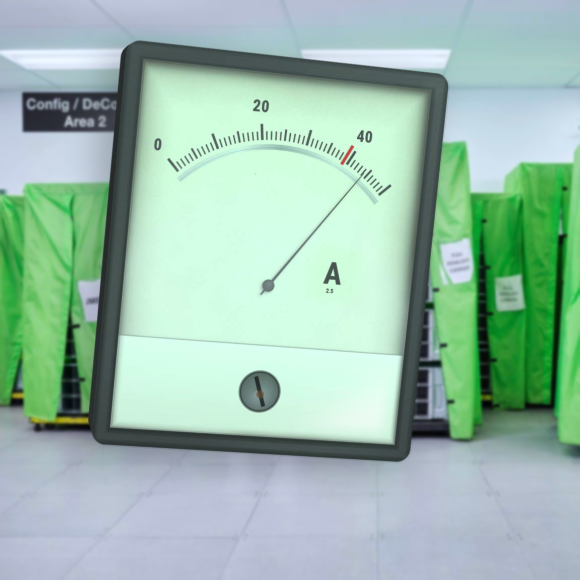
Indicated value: 44 A
